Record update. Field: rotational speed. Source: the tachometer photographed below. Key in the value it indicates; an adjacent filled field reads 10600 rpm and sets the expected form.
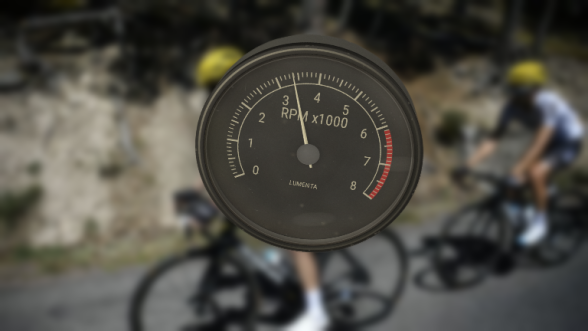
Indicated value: 3400 rpm
